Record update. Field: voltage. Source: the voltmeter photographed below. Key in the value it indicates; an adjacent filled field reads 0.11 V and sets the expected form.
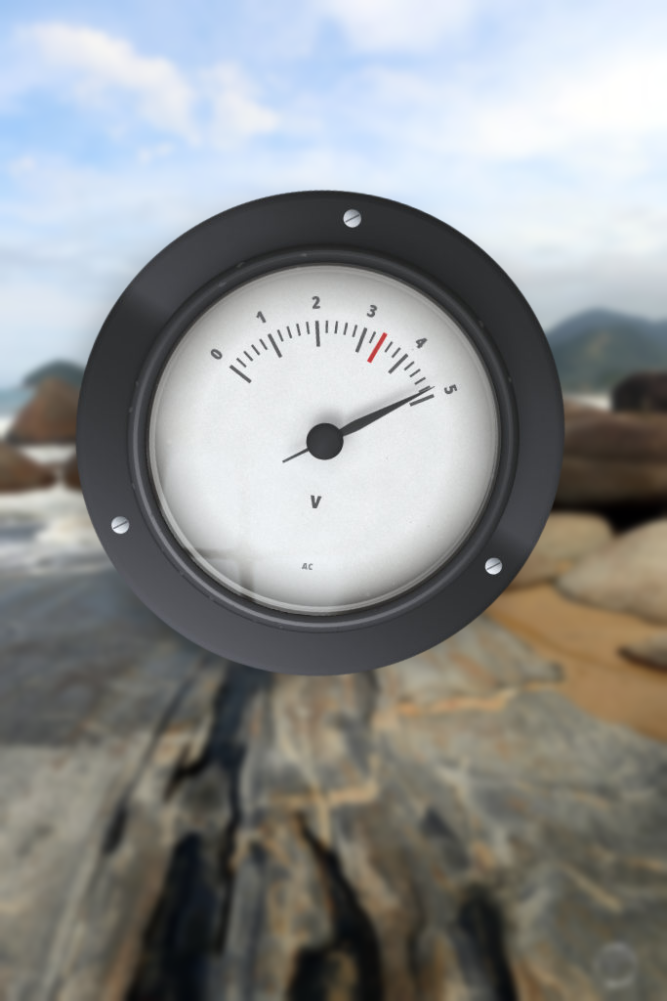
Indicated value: 4.8 V
